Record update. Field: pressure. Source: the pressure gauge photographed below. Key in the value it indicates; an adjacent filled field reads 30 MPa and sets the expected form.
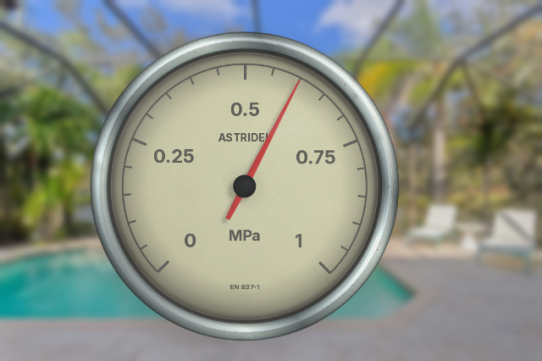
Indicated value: 0.6 MPa
